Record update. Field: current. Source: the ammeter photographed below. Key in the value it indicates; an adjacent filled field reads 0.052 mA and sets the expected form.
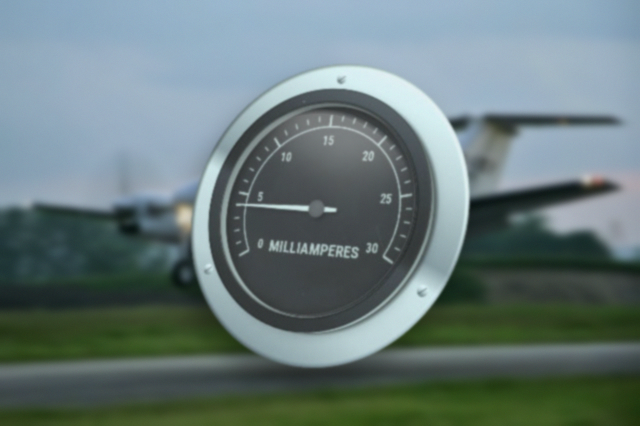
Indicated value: 4 mA
